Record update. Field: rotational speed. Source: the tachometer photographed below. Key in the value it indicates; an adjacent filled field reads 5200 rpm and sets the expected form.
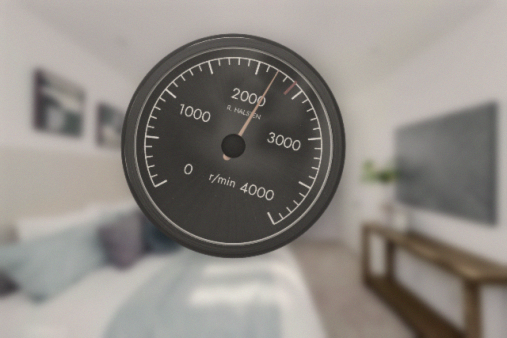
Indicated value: 2200 rpm
